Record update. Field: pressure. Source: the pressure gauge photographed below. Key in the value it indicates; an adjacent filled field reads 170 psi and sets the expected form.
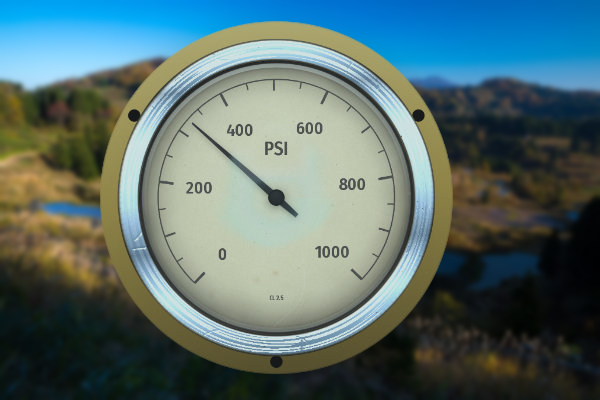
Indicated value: 325 psi
